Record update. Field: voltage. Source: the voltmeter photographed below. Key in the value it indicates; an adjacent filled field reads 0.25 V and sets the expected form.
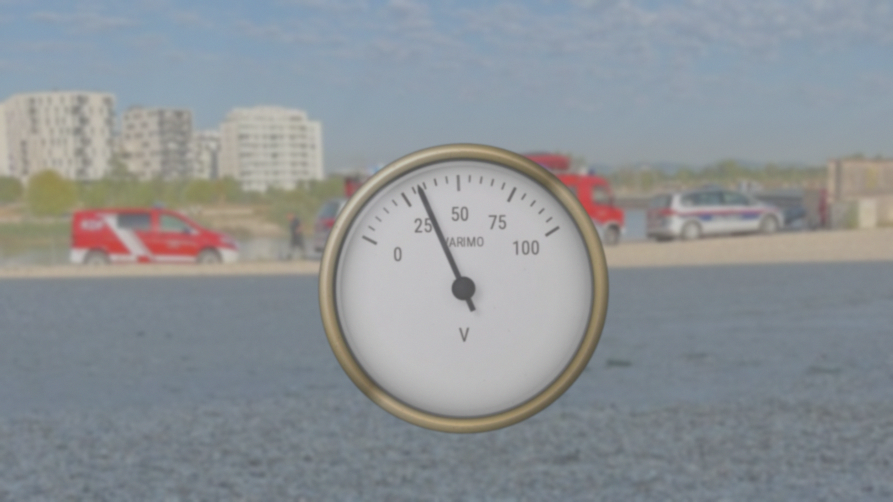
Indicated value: 32.5 V
